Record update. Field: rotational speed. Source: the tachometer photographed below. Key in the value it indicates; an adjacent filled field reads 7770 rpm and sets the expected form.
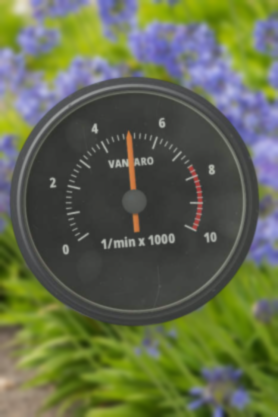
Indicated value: 5000 rpm
